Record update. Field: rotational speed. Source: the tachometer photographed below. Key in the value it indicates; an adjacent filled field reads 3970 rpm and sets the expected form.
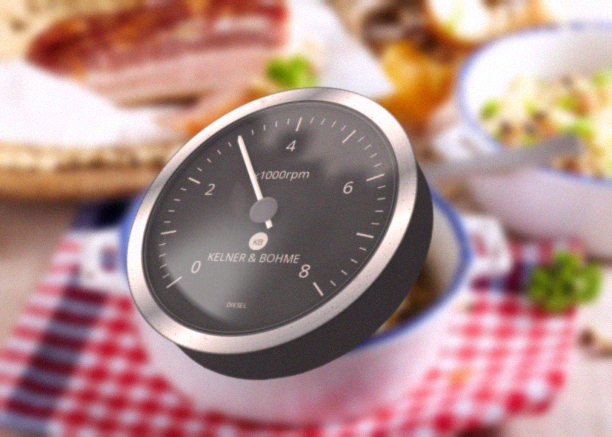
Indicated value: 3000 rpm
